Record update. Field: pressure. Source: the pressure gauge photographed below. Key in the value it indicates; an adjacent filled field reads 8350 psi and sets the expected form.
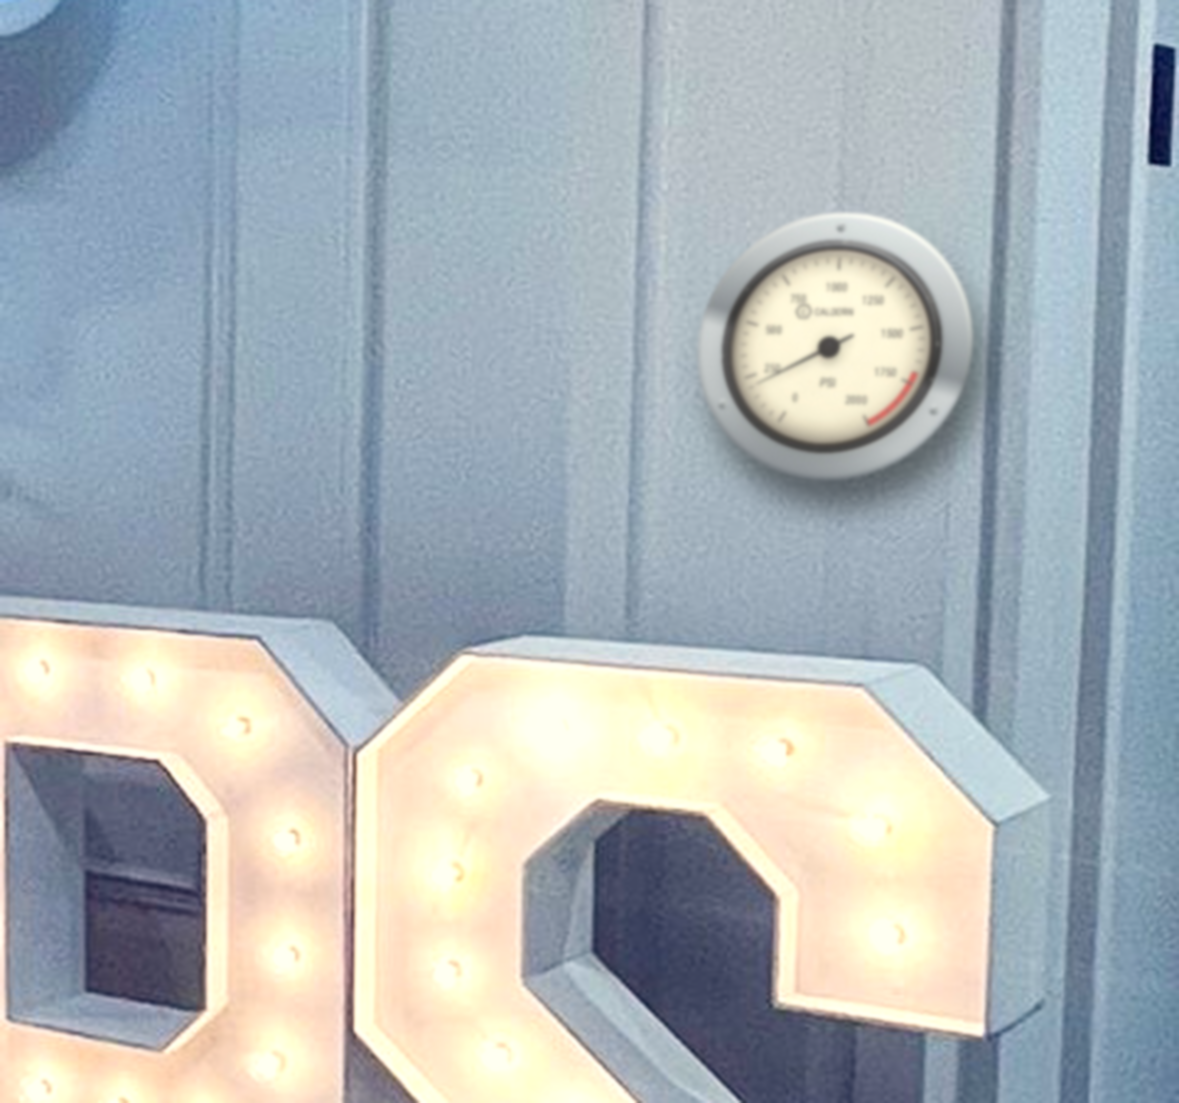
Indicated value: 200 psi
